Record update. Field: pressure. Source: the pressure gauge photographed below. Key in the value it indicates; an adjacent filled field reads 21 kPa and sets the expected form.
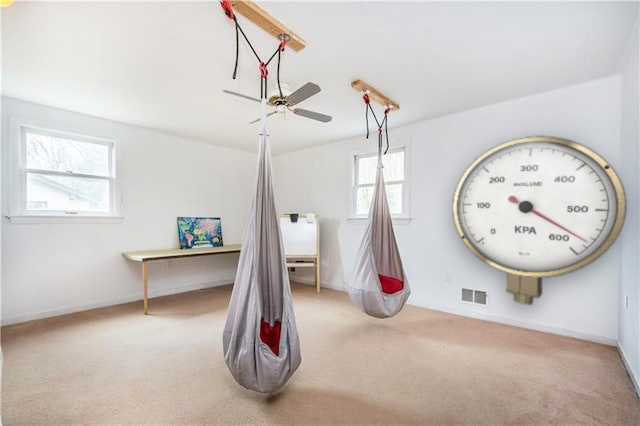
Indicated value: 570 kPa
